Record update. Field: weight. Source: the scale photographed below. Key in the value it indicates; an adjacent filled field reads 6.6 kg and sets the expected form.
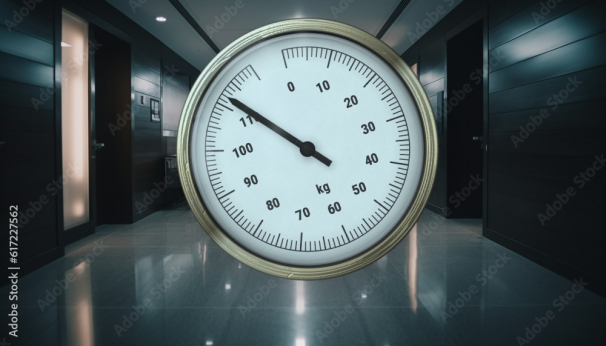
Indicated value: 112 kg
